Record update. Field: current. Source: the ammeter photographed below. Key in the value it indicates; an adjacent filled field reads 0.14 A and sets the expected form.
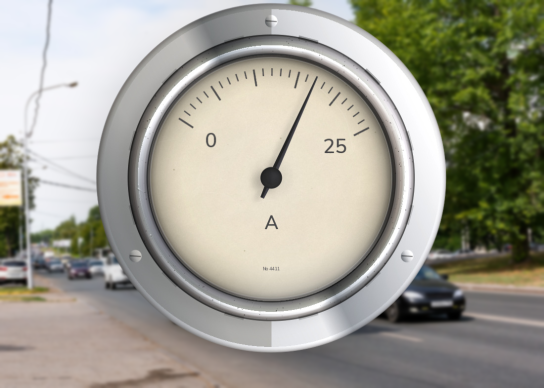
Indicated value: 17 A
